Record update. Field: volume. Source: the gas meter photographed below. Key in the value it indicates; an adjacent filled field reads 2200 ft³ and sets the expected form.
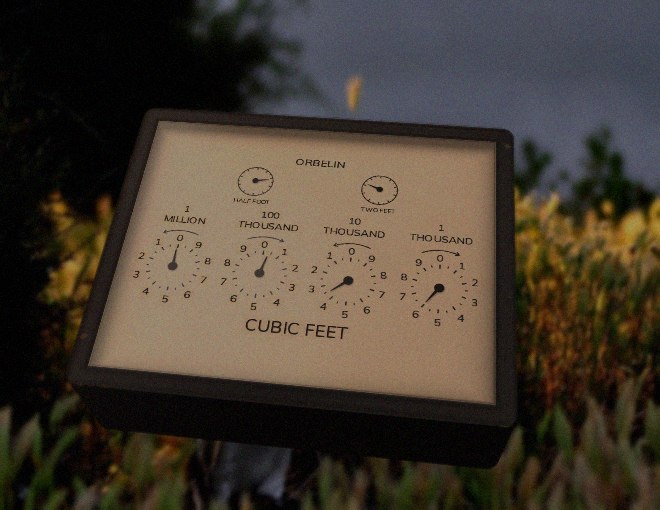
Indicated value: 3600 ft³
